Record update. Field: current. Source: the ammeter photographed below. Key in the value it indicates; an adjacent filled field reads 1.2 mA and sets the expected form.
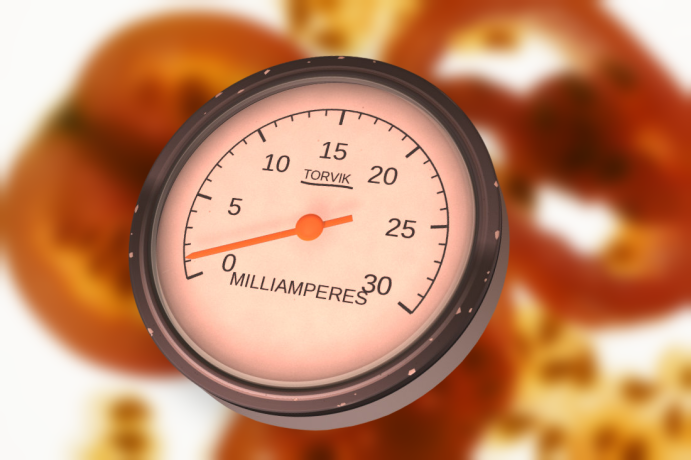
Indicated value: 1 mA
